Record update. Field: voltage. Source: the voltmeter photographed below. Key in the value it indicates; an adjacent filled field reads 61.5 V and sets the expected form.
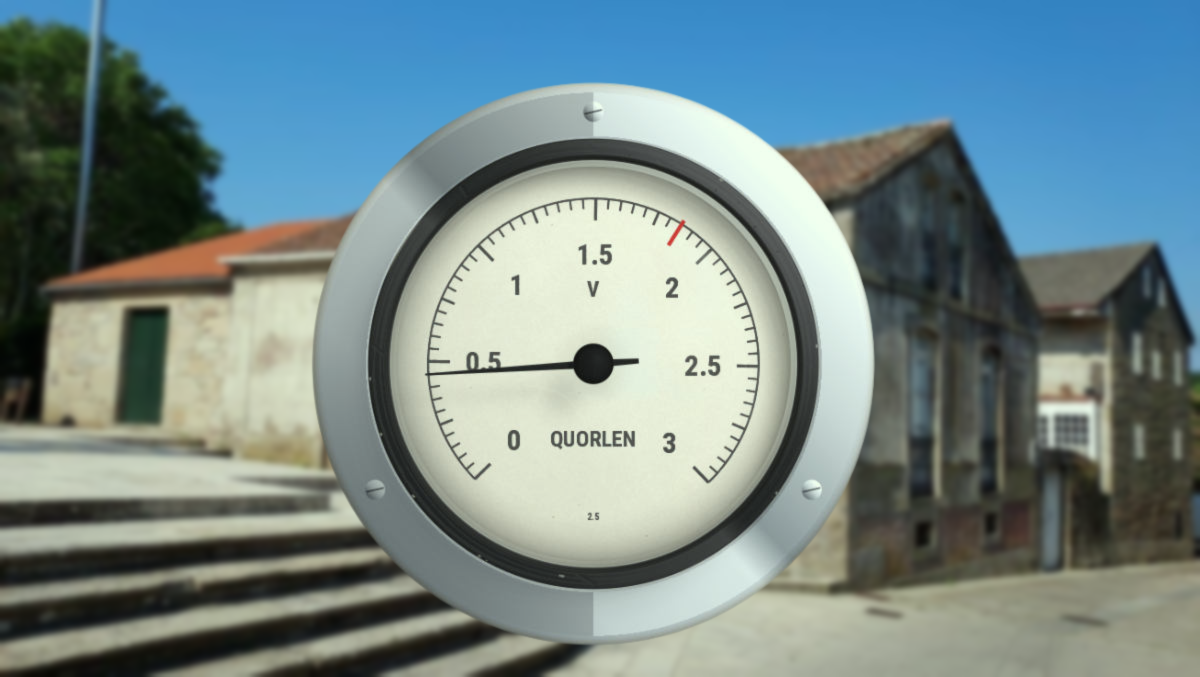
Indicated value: 0.45 V
